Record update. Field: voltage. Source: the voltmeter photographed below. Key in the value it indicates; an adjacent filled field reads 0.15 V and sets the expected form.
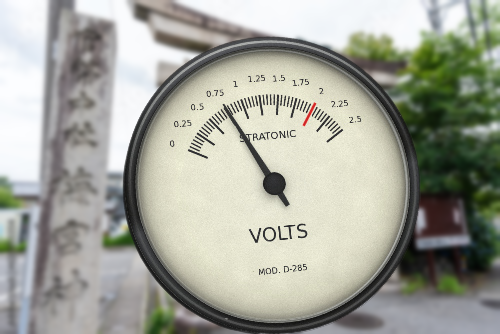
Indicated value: 0.75 V
